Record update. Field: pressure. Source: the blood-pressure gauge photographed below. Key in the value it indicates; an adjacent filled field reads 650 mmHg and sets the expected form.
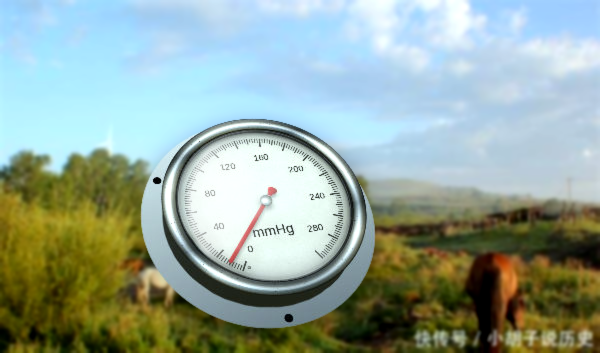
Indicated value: 10 mmHg
